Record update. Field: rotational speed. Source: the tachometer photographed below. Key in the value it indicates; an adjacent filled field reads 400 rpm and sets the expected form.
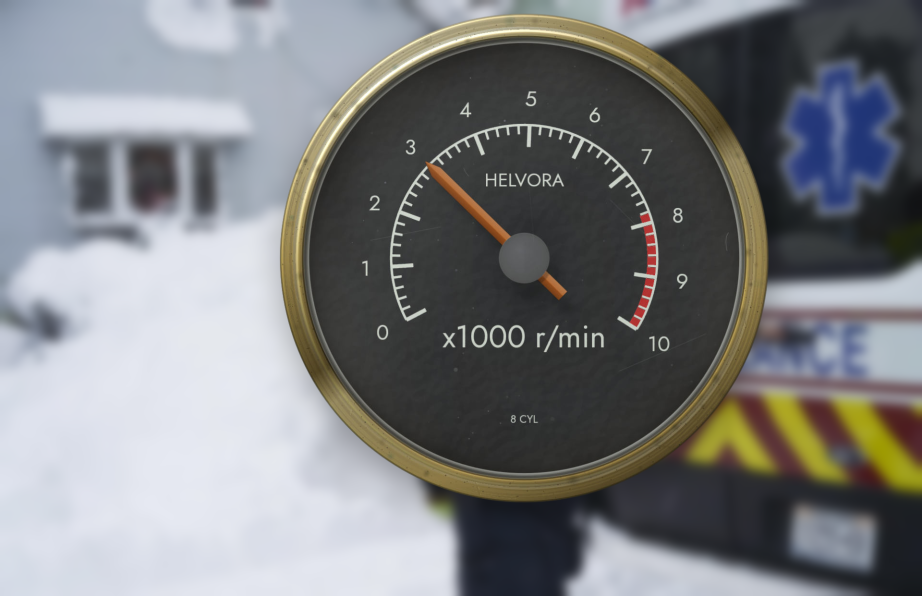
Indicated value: 3000 rpm
